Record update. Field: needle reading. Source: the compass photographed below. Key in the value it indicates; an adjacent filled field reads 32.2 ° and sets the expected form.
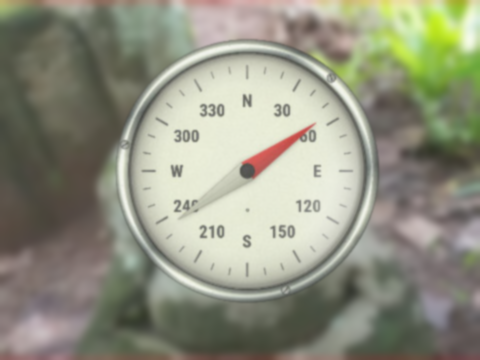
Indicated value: 55 °
